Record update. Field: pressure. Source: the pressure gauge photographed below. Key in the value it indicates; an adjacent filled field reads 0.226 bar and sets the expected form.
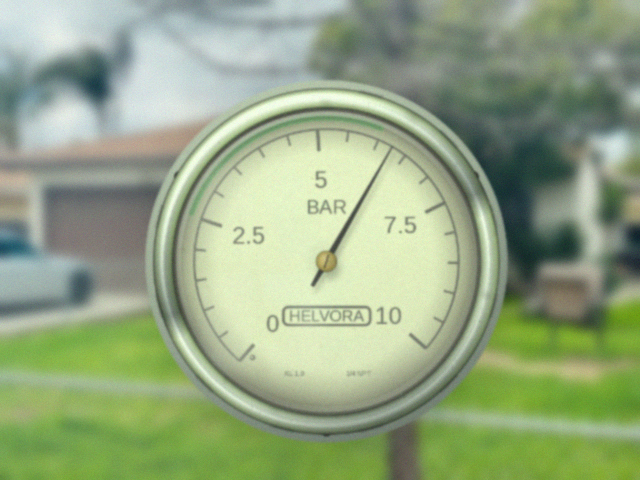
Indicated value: 6.25 bar
